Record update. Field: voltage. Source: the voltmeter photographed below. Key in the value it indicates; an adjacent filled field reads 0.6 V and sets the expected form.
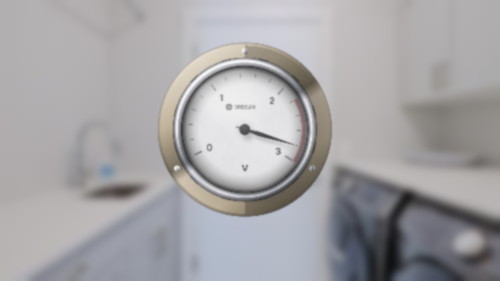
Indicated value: 2.8 V
